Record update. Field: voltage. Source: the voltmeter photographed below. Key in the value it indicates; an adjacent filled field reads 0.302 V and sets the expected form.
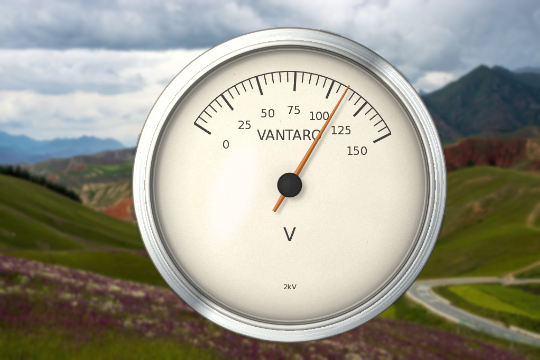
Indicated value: 110 V
